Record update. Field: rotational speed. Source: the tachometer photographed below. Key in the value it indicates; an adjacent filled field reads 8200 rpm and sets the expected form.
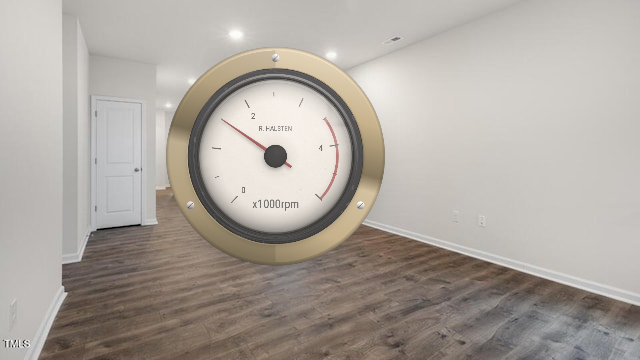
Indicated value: 1500 rpm
